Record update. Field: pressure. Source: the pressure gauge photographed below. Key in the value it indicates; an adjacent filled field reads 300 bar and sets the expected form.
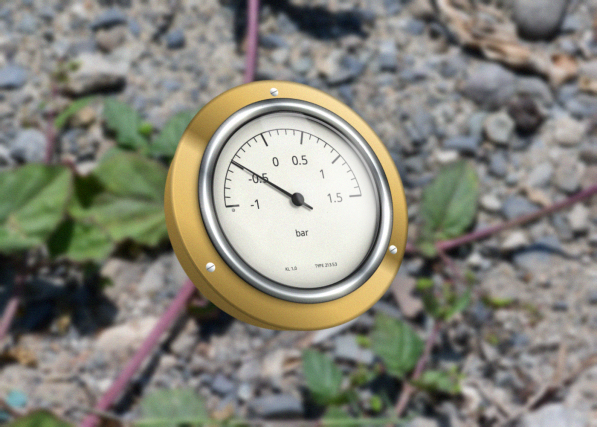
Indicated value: -0.5 bar
